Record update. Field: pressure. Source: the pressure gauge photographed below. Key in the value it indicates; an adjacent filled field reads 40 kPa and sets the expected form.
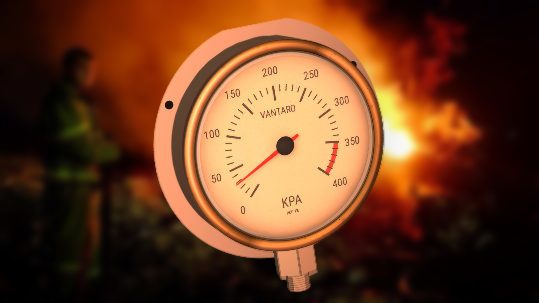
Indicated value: 30 kPa
